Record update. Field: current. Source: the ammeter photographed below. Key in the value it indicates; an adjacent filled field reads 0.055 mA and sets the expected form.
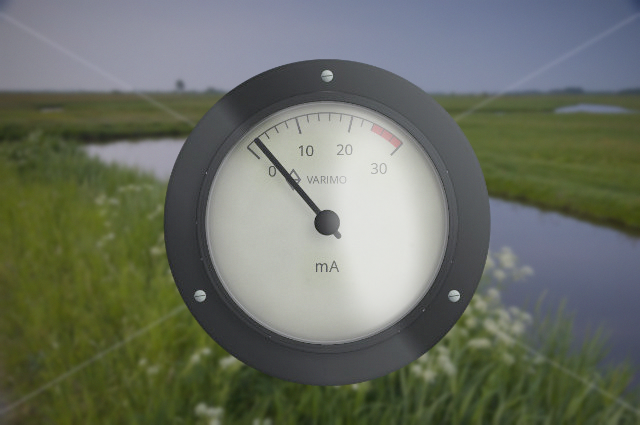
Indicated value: 2 mA
